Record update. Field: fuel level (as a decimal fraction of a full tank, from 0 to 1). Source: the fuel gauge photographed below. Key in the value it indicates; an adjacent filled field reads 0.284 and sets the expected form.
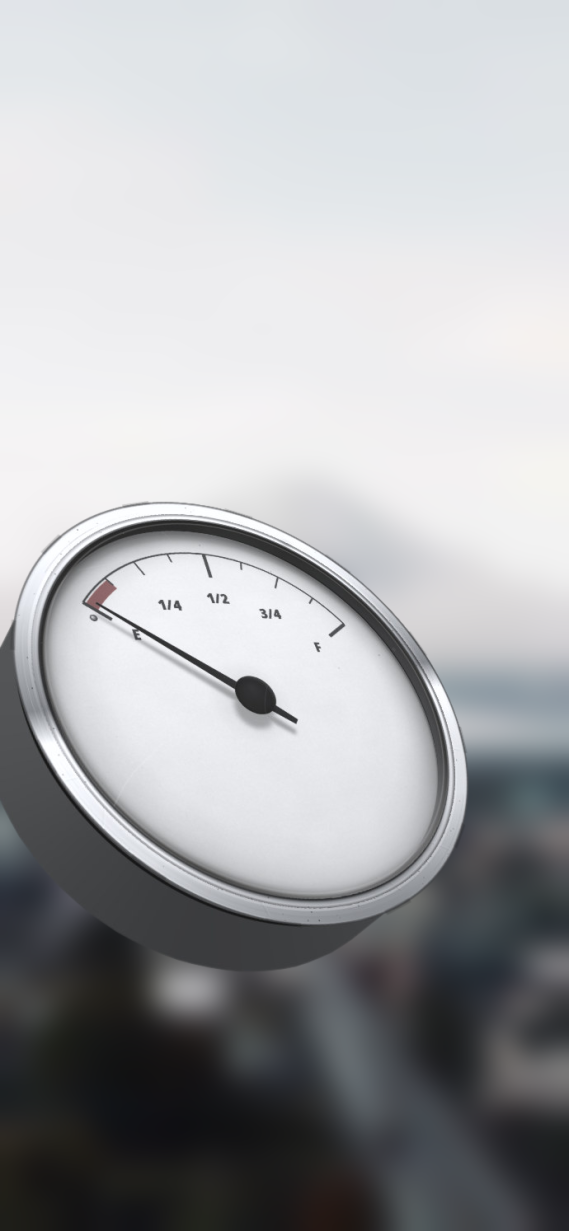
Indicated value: 0
